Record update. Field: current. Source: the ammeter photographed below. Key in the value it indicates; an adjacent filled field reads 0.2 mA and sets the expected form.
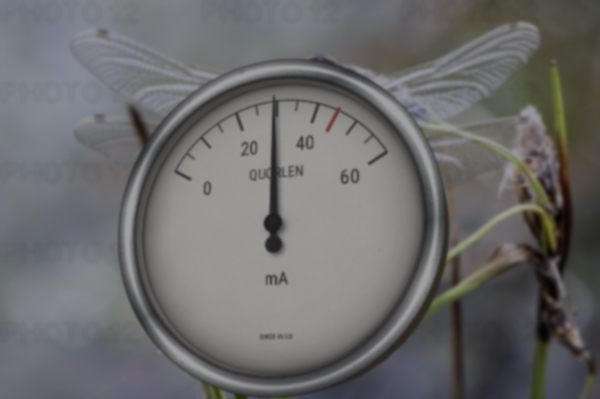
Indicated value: 30 mA
